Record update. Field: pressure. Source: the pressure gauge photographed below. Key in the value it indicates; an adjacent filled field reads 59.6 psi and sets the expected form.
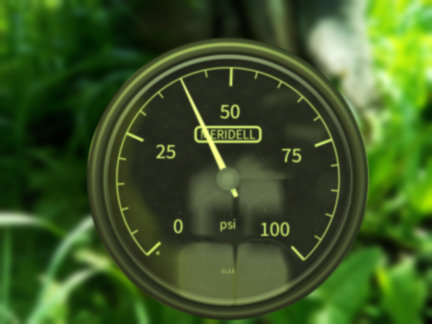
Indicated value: 40 psi
